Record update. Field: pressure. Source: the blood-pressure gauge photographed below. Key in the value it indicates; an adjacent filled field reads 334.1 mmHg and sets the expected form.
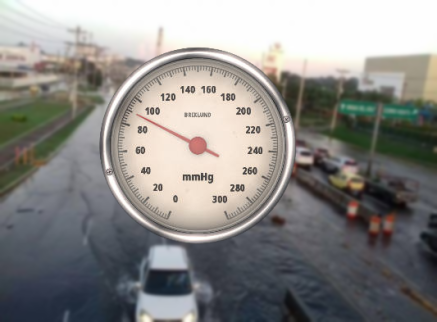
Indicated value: 90 mmHg
